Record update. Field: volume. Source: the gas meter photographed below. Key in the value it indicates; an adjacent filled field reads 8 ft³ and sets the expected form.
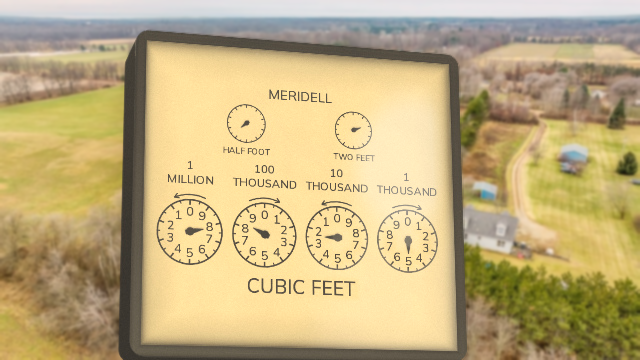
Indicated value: 782500 ft³
